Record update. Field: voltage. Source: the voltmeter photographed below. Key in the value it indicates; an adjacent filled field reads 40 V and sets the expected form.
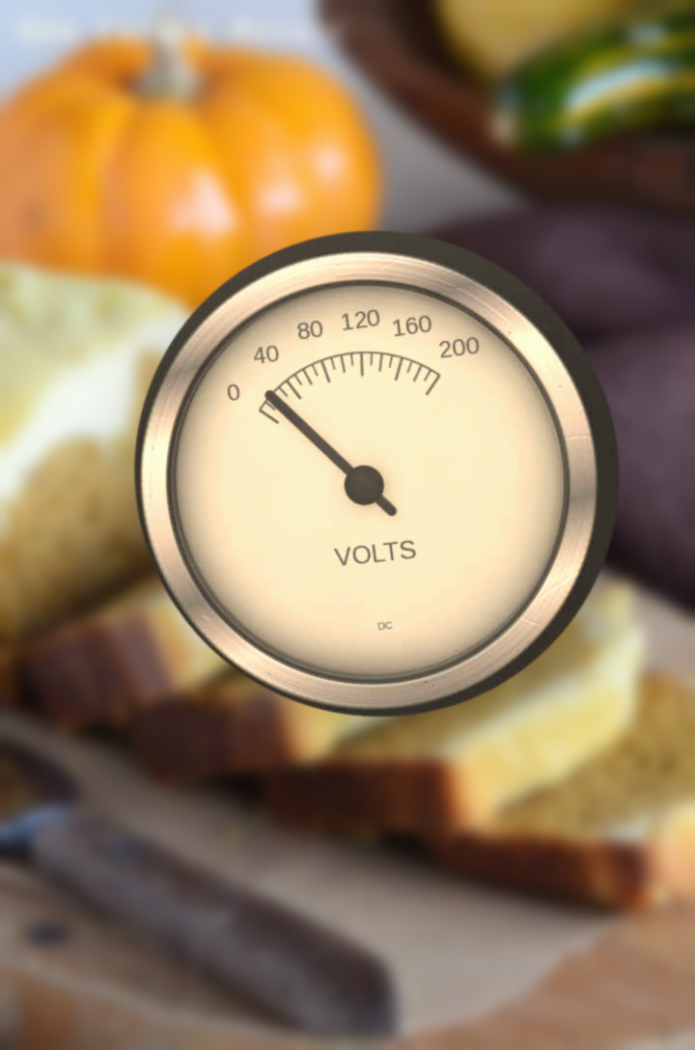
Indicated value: 20 V
